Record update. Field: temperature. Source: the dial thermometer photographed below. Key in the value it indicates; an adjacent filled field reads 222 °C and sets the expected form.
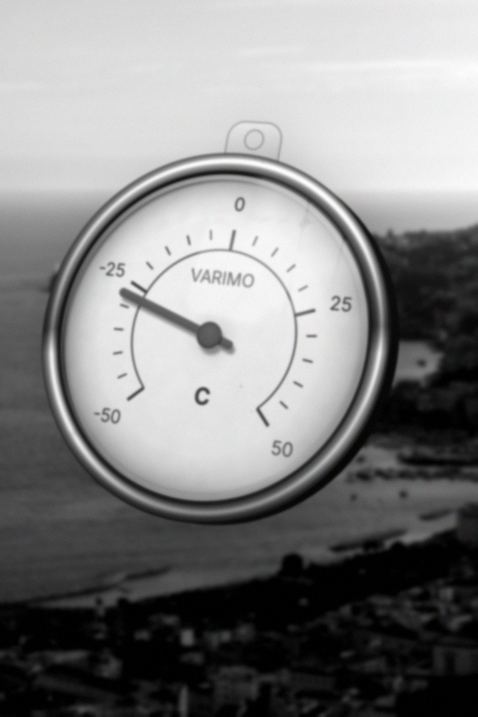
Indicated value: -27.5 °C
